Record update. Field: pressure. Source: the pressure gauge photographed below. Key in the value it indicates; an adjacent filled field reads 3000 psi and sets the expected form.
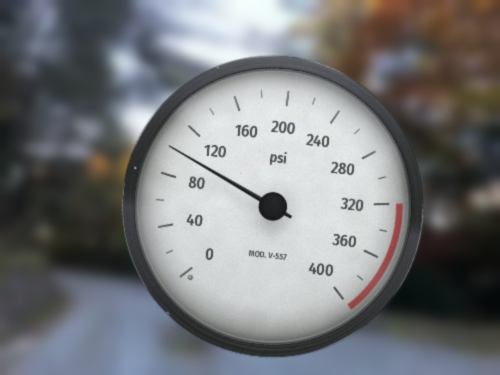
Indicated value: 100 psi
